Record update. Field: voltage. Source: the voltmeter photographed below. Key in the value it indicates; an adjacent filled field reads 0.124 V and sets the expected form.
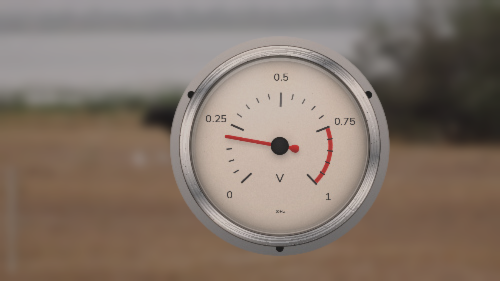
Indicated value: 0.2 V
